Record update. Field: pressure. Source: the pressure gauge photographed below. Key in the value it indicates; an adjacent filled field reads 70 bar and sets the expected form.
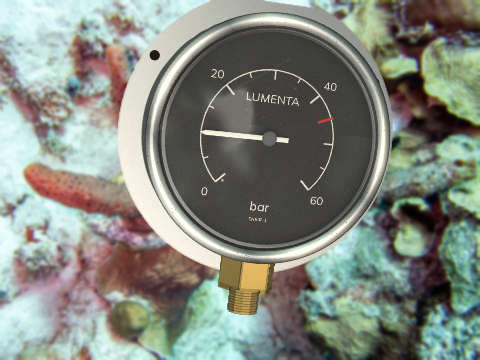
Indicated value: 10 bar
